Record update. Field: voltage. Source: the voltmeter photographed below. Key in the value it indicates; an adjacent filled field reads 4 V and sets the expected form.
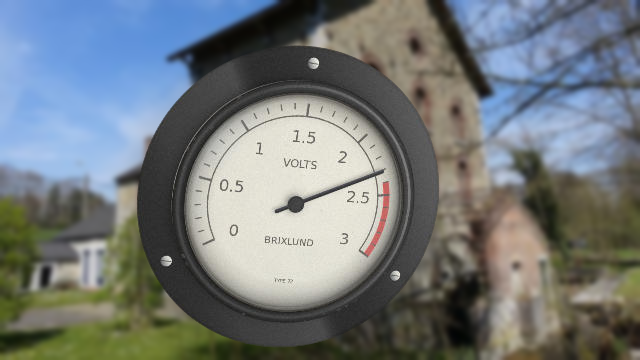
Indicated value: 2.3 V
